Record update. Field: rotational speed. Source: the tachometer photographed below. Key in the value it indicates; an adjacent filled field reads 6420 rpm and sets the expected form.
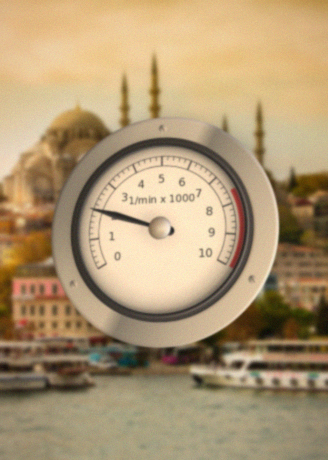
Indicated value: 2000 rpm
